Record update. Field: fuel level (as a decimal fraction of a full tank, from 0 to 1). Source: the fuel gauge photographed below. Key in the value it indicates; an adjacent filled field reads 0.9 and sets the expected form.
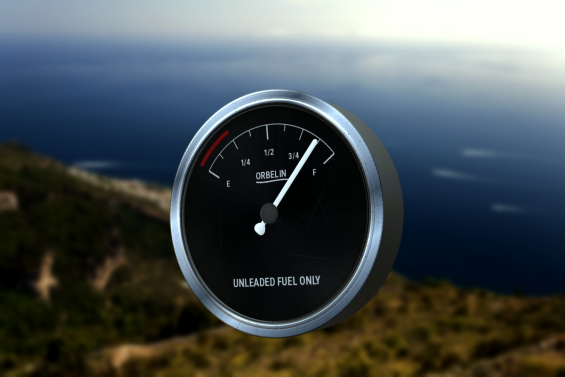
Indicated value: 0.875
